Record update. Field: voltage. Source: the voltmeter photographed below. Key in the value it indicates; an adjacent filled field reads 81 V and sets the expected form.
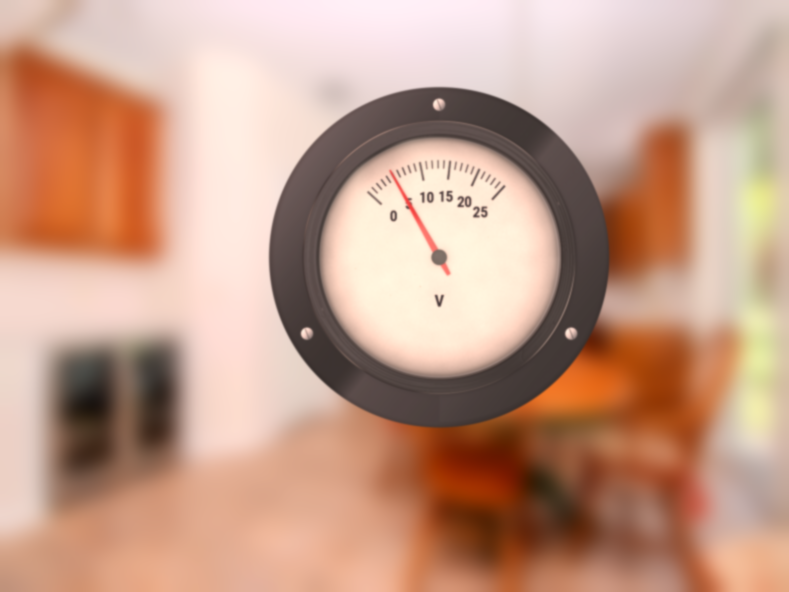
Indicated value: 5 V
